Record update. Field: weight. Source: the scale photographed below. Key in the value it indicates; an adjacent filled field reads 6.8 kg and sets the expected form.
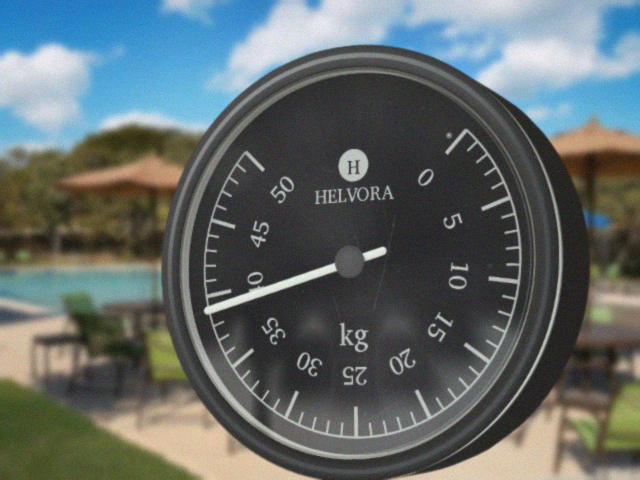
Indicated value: 39 kg
